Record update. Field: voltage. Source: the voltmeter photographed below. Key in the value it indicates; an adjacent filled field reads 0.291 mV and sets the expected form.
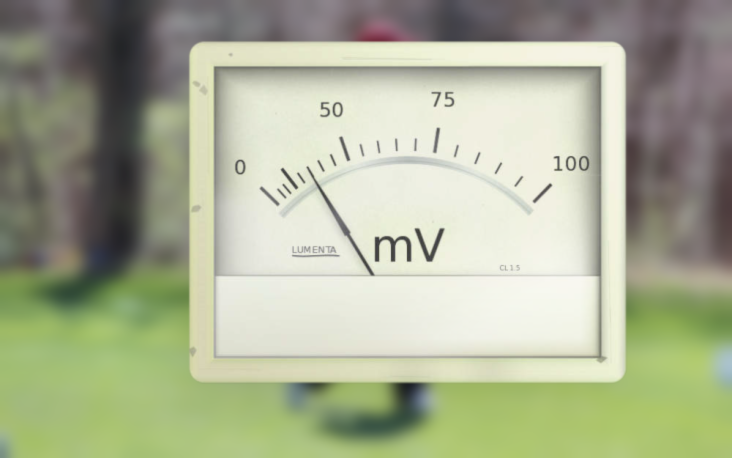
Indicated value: 35 mV
